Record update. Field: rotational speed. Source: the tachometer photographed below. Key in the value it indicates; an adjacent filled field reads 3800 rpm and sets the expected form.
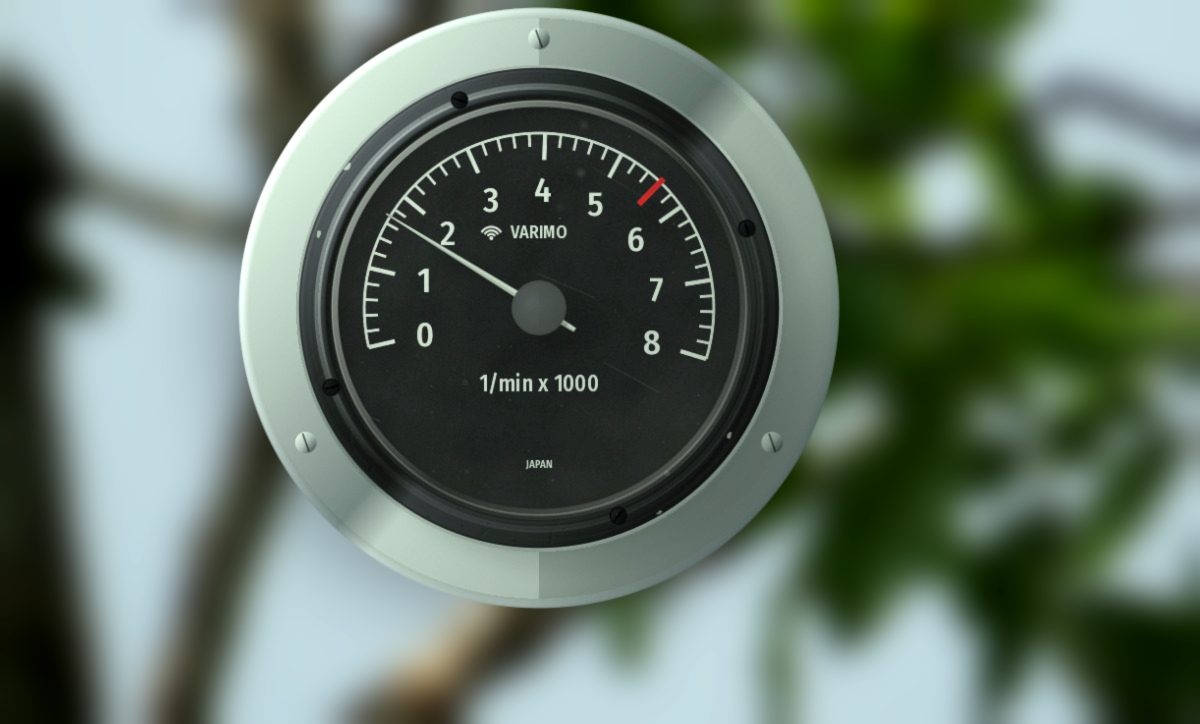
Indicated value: 1700 rpm
